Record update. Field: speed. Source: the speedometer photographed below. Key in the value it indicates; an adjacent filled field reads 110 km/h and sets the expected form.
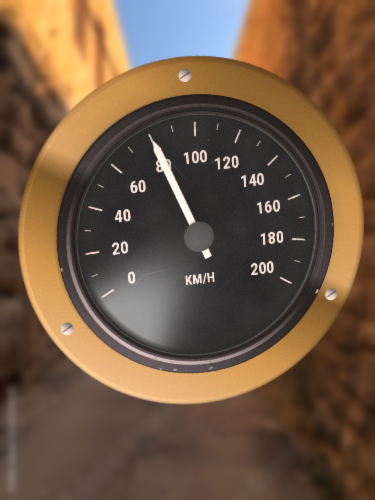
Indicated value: 80 km/h
